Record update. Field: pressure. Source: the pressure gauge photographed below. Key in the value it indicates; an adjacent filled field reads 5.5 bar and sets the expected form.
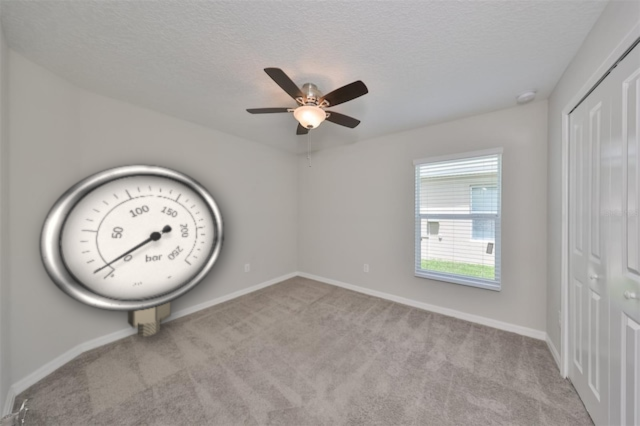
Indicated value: 10 bar
